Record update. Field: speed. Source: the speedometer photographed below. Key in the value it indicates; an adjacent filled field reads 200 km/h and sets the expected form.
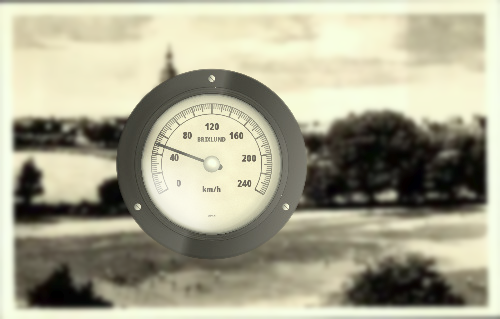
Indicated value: 50 km/h
